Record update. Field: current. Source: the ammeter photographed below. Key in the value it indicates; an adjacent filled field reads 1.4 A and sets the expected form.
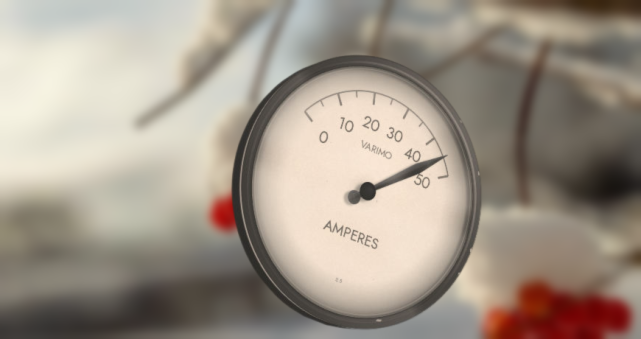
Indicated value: 45 A
